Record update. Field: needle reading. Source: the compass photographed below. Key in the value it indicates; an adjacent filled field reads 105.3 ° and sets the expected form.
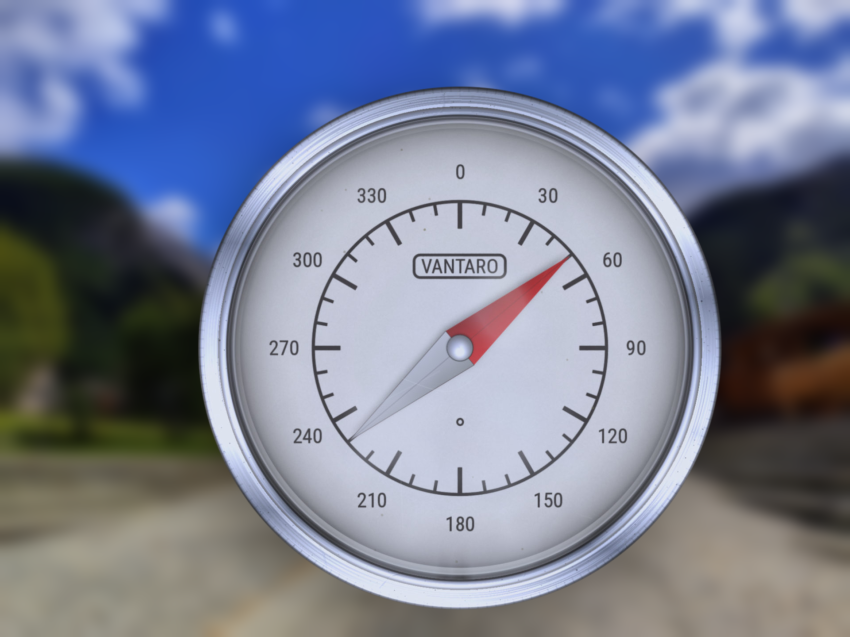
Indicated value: 50 °
